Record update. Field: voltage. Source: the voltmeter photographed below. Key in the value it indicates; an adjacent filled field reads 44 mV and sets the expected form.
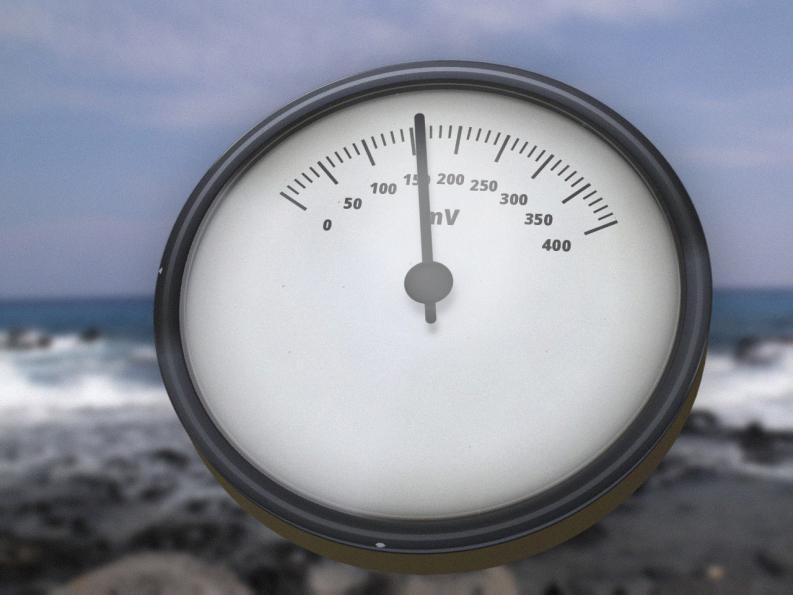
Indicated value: 160 mV
